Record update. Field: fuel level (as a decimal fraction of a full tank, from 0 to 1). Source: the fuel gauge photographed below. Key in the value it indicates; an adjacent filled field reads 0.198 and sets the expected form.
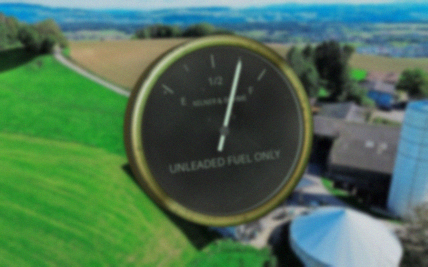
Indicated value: 0.75
